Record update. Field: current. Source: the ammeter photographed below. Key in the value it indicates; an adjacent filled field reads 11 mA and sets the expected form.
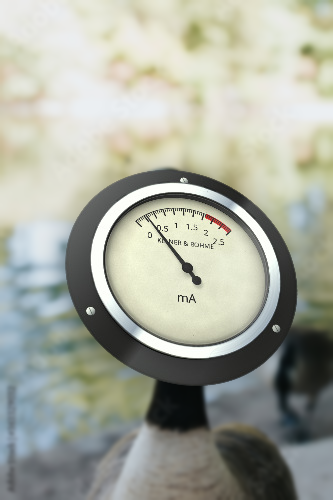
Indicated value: 0.25 mA
